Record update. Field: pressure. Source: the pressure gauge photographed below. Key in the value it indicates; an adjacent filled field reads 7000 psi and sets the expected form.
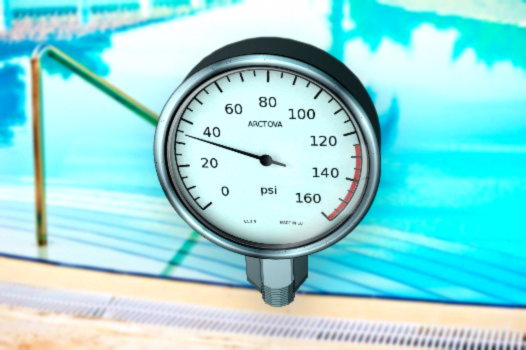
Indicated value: 35 psi
